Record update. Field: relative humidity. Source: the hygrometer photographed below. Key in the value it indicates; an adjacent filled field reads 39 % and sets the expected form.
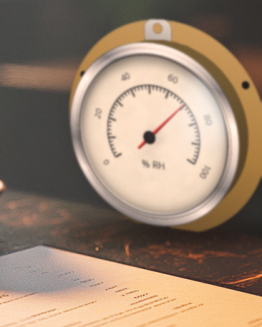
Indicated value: 70 %
